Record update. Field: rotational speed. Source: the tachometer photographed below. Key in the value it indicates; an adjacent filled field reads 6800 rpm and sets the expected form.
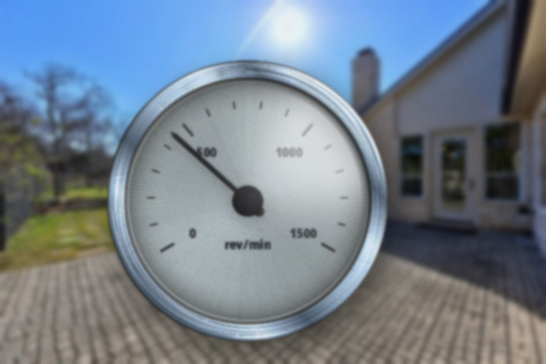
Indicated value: 450 rpm
